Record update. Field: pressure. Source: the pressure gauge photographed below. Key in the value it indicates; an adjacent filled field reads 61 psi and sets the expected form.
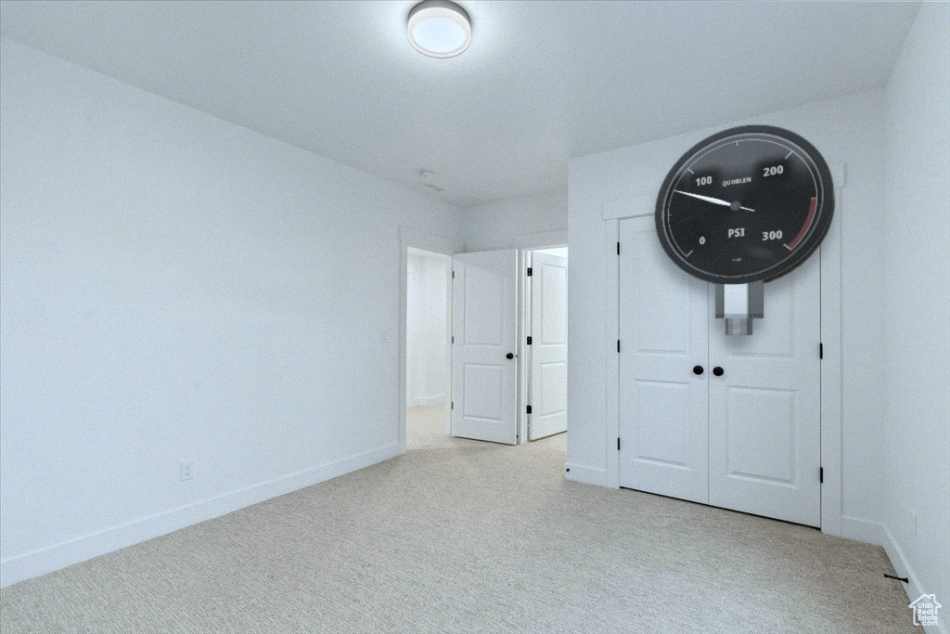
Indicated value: 75 psi
